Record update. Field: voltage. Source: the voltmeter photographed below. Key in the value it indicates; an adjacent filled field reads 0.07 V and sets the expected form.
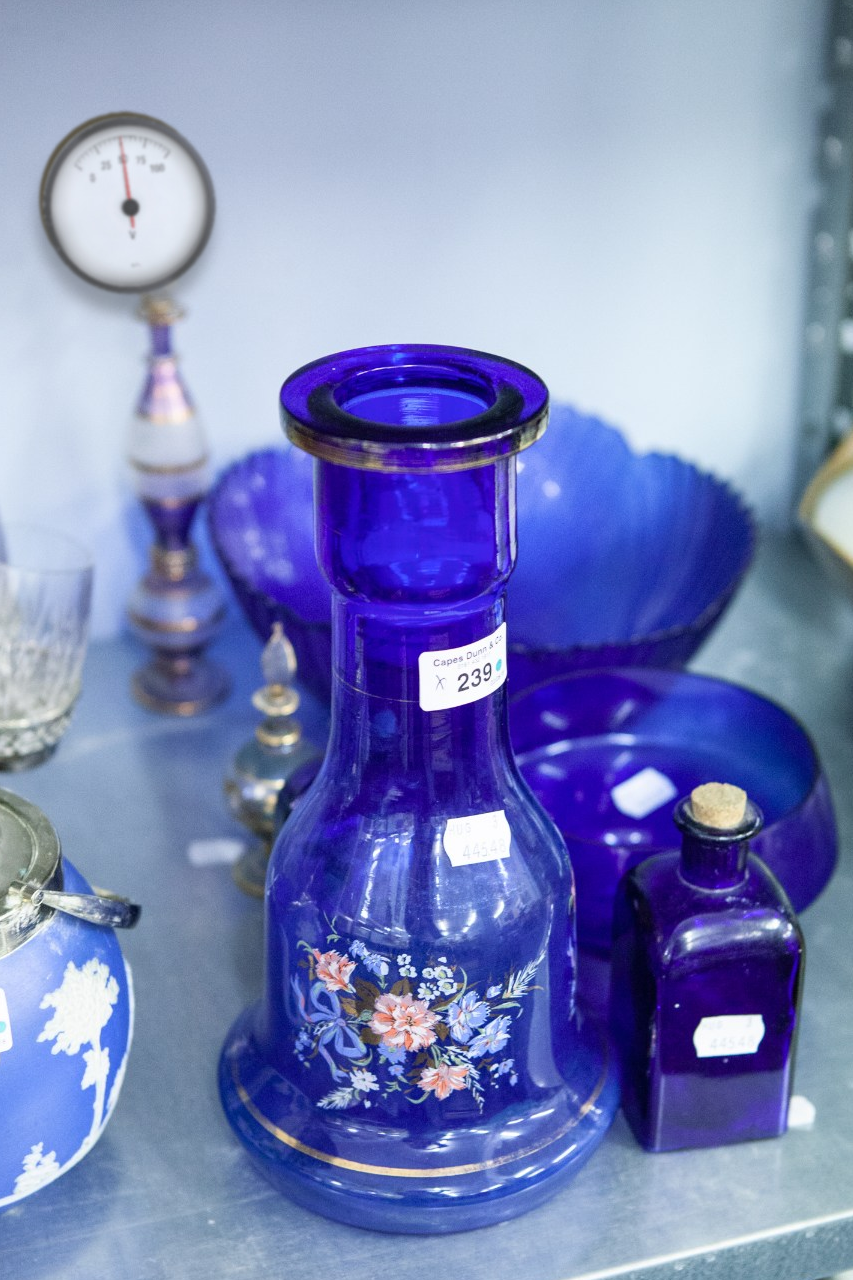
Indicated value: 50 V
